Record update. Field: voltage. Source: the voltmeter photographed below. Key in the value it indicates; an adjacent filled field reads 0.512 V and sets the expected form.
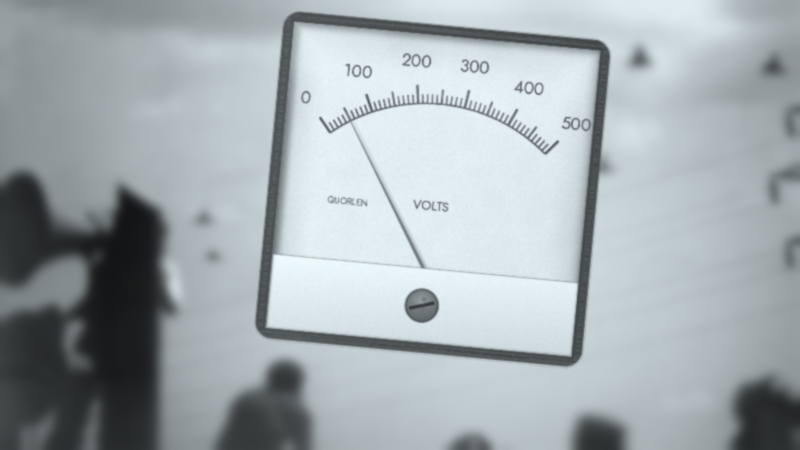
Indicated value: 50 V
